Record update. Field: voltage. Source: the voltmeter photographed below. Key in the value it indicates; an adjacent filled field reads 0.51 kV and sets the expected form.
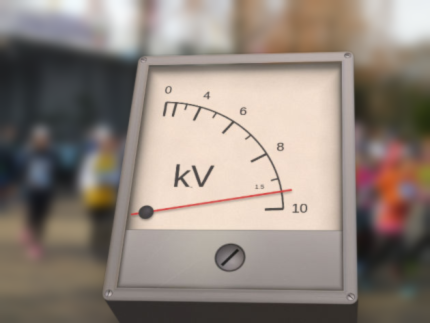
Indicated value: 9.5 kV
